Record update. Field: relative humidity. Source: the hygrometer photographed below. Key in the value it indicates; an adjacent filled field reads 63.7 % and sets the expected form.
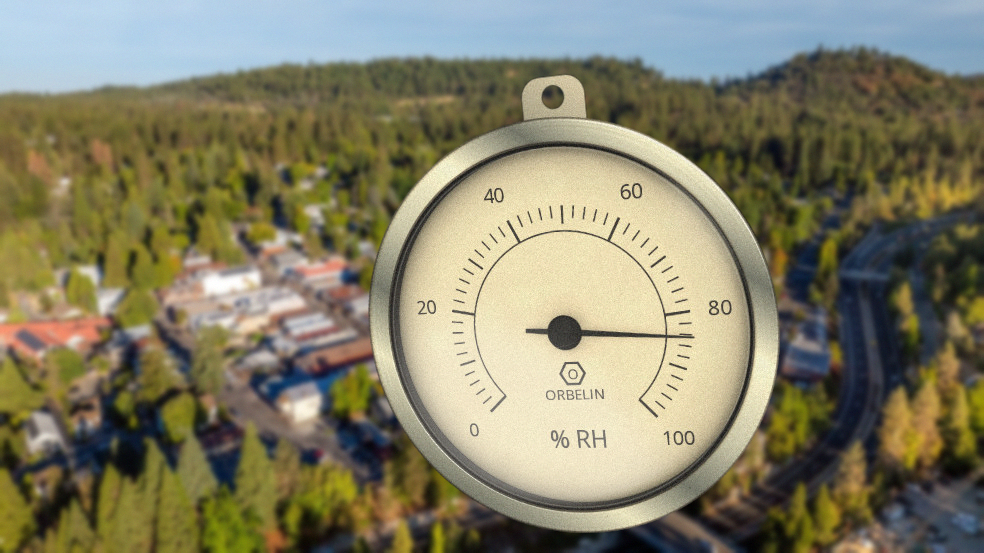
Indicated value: 84 %
